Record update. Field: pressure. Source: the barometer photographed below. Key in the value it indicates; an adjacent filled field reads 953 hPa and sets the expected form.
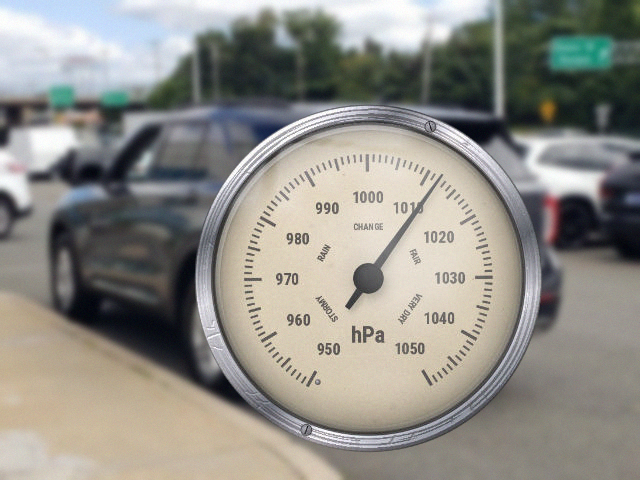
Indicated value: 1012 hPa
